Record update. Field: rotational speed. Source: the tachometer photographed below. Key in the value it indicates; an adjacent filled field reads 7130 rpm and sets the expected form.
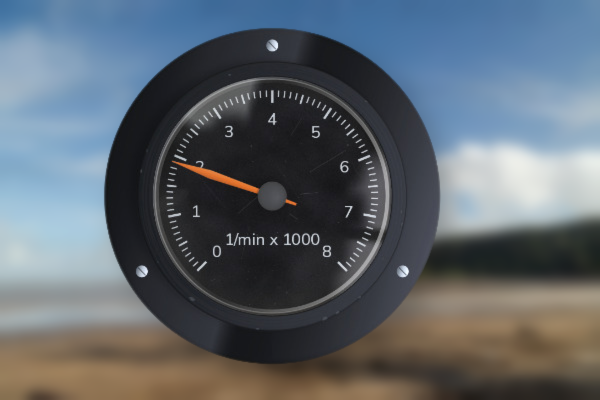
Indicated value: 1900 rpm
